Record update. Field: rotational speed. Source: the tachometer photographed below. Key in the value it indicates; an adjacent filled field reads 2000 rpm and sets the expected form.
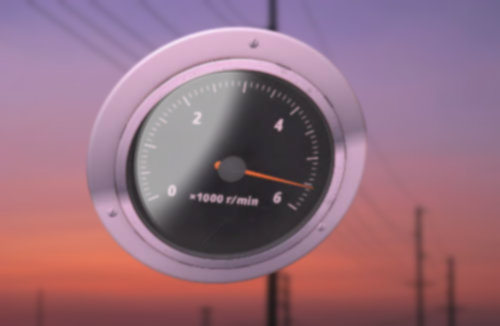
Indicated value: 5500 rpm
